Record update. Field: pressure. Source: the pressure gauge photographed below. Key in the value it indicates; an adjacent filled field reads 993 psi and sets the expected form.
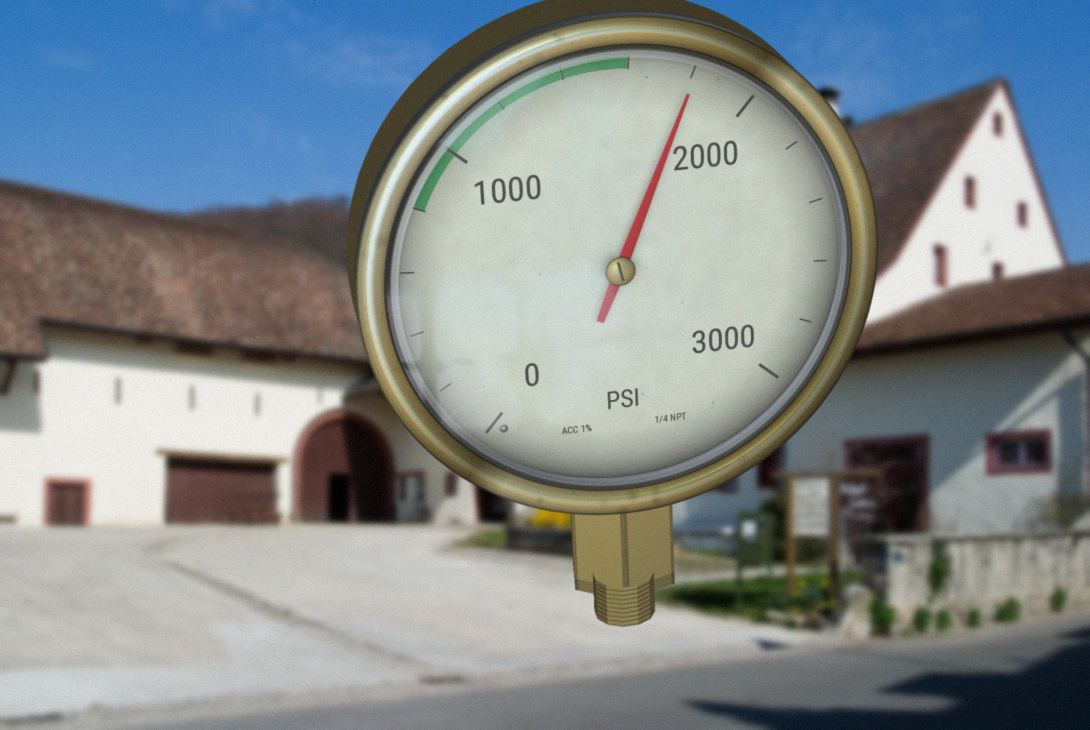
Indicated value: 1800 psi
